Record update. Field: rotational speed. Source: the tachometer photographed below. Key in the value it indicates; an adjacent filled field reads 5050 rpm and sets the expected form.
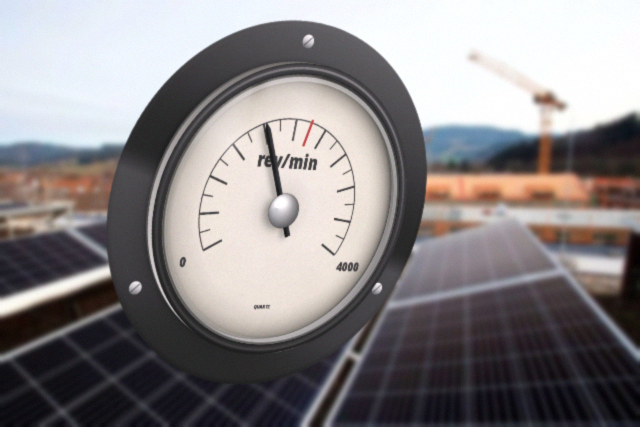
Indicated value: 1600 rpm
